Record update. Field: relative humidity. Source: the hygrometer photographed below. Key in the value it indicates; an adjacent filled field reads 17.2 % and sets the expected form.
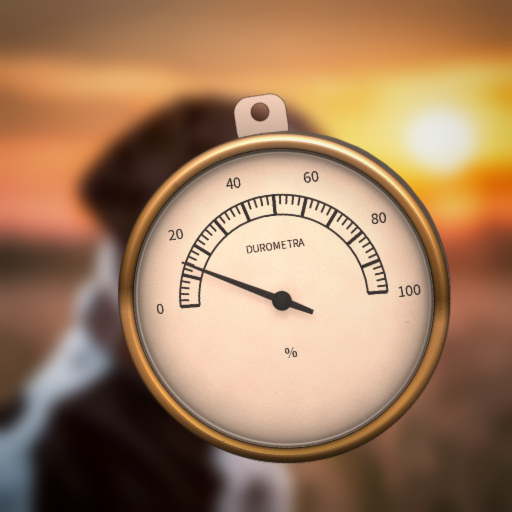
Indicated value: 14 %
